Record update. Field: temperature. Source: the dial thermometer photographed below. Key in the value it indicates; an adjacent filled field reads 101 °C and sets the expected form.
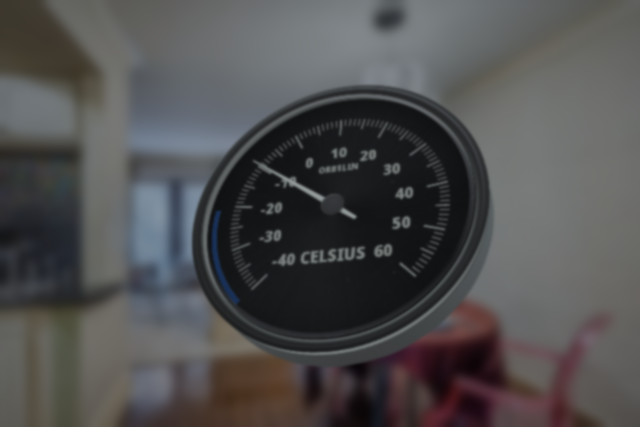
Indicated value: -10 °C
